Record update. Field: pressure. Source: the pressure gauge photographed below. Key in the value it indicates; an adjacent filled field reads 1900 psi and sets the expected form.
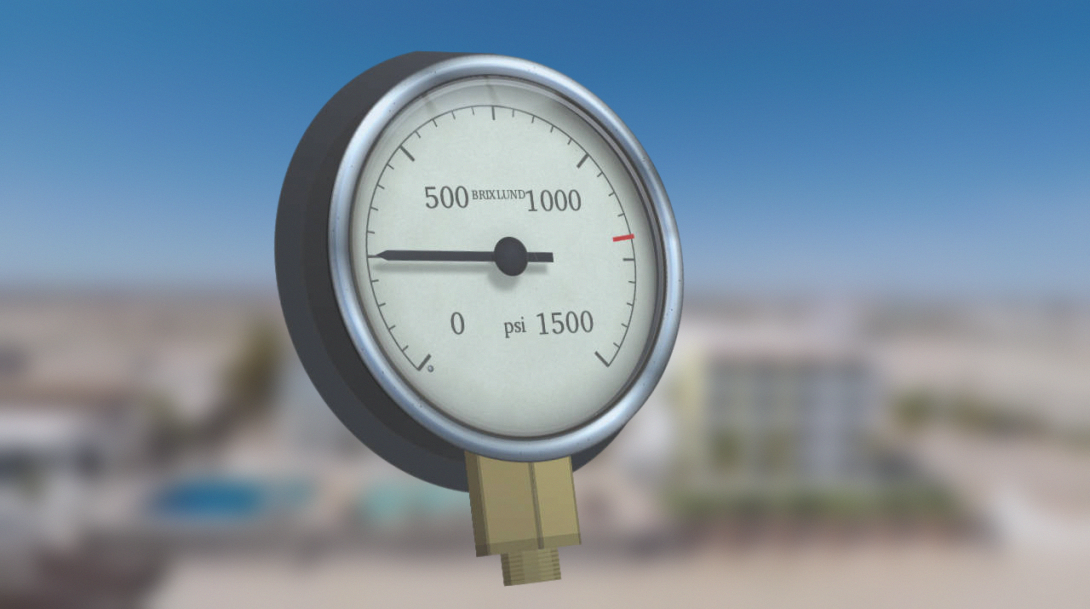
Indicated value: 250 psi
